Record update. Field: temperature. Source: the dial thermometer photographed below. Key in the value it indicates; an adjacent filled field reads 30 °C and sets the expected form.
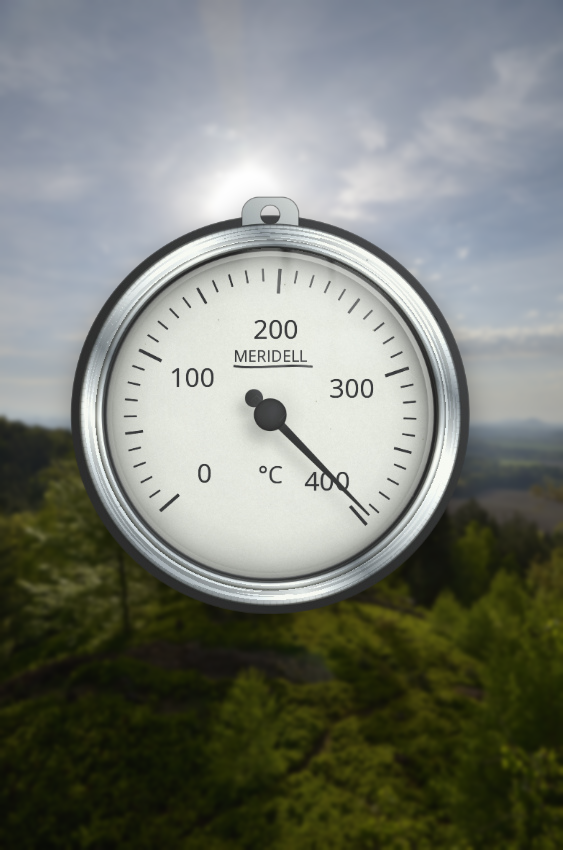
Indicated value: 395 °C
